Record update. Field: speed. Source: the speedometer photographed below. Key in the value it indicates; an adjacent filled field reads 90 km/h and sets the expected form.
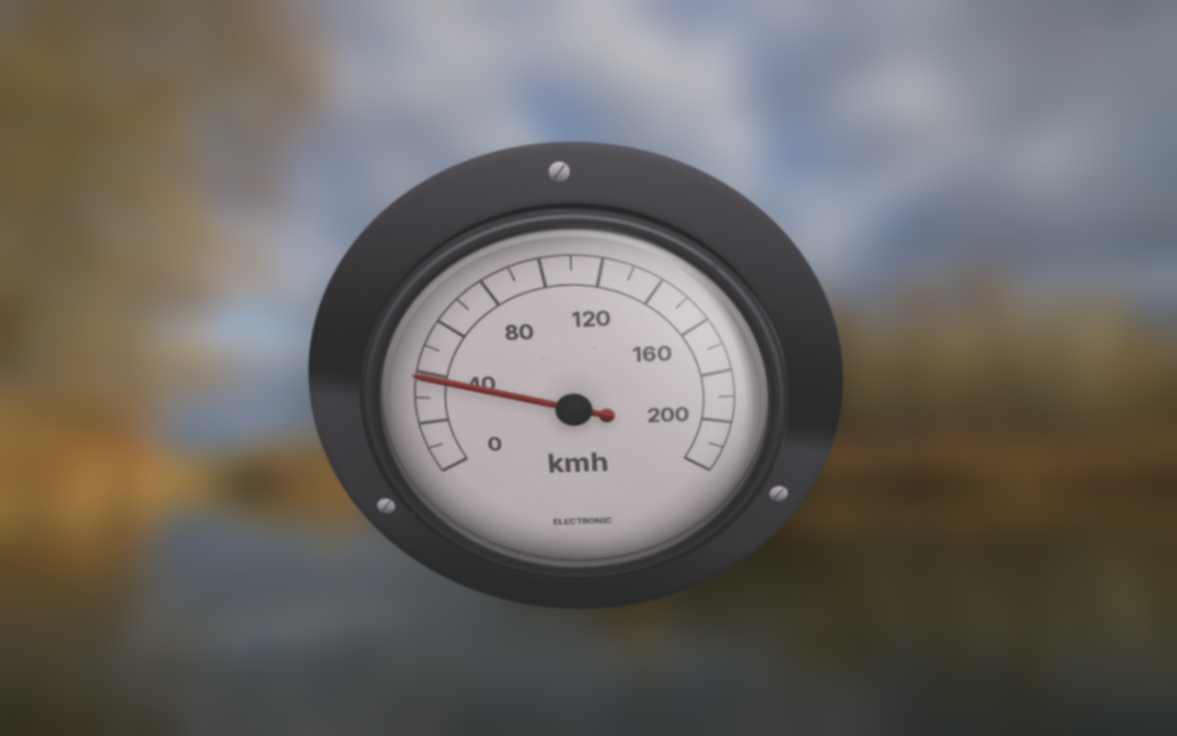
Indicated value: 40 km/h
